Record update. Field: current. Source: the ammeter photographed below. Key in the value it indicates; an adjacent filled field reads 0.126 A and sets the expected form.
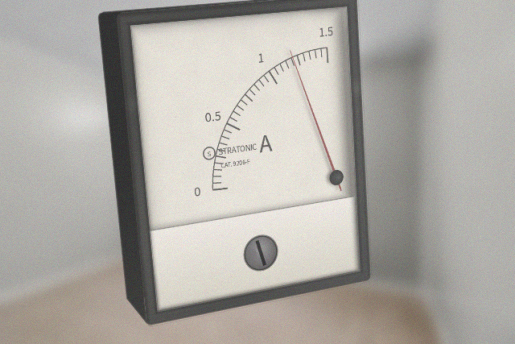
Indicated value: 1.2 A
